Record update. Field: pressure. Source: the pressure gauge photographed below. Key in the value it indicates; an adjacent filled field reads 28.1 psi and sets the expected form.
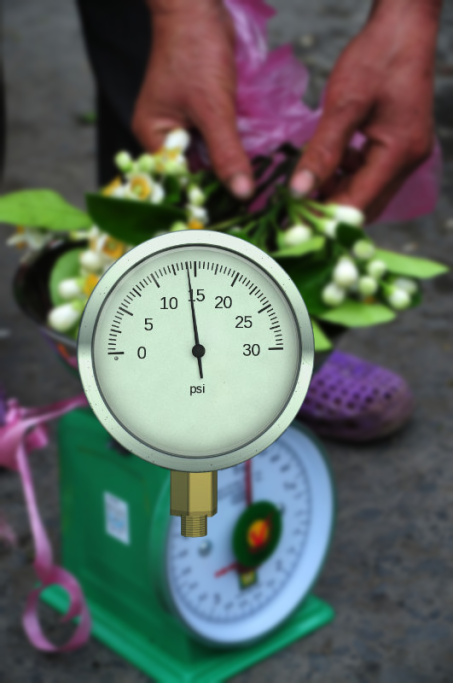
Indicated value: 14 psi
